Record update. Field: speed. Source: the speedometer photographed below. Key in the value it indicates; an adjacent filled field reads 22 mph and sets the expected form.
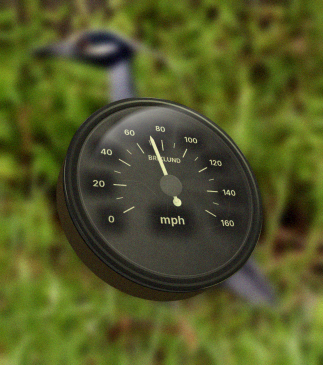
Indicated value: 70 mph
